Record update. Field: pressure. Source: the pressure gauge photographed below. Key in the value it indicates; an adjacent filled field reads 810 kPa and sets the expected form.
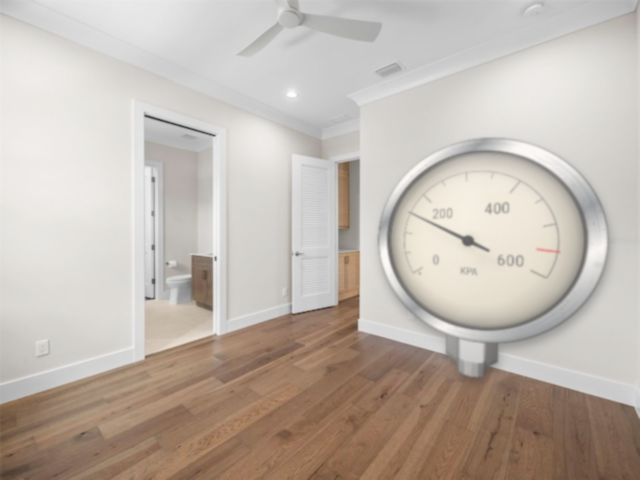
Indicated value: 150 kPa
